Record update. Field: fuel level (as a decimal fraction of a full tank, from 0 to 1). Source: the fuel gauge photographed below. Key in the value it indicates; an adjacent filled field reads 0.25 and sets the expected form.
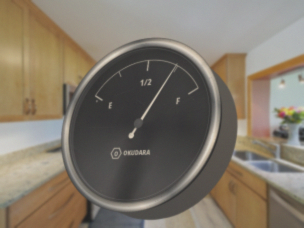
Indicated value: 0.75
